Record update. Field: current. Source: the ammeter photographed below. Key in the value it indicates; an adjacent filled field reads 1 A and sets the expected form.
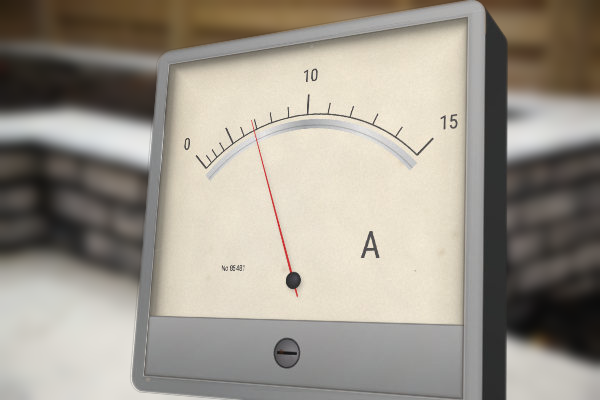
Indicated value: 7 A
